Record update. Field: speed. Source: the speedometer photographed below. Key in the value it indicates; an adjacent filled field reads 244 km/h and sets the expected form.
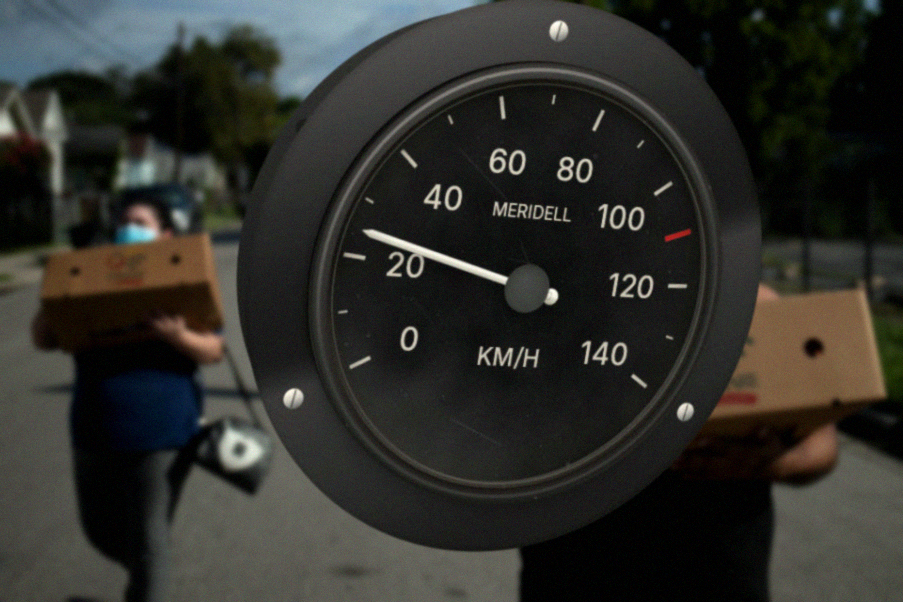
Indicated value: 25 km/h
